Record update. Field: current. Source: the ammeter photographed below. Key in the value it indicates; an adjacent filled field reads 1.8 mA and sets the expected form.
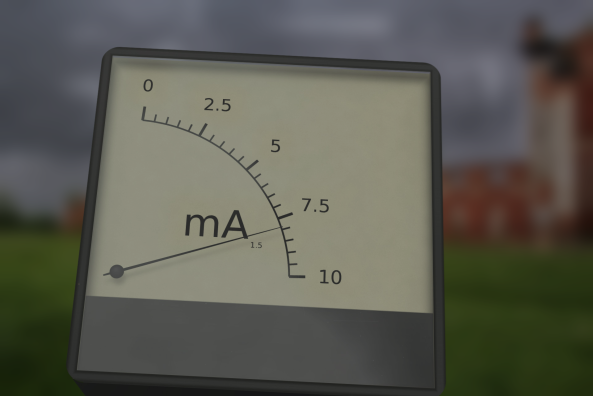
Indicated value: 8 mA
